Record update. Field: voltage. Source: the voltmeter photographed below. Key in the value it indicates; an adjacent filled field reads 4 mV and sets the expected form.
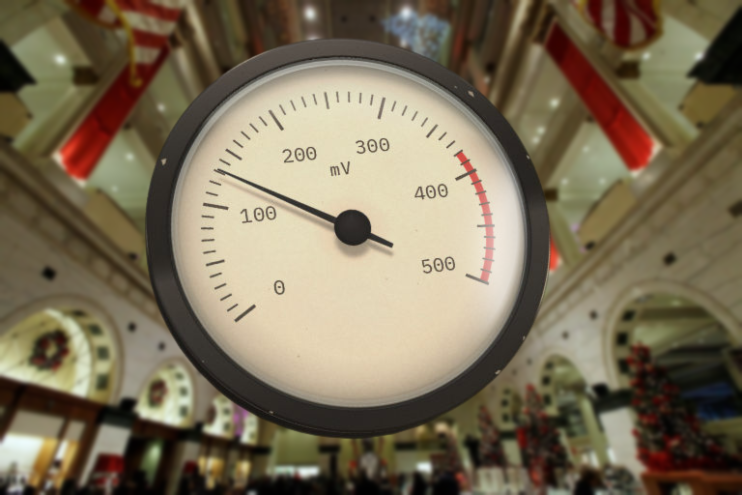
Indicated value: 130 mV
